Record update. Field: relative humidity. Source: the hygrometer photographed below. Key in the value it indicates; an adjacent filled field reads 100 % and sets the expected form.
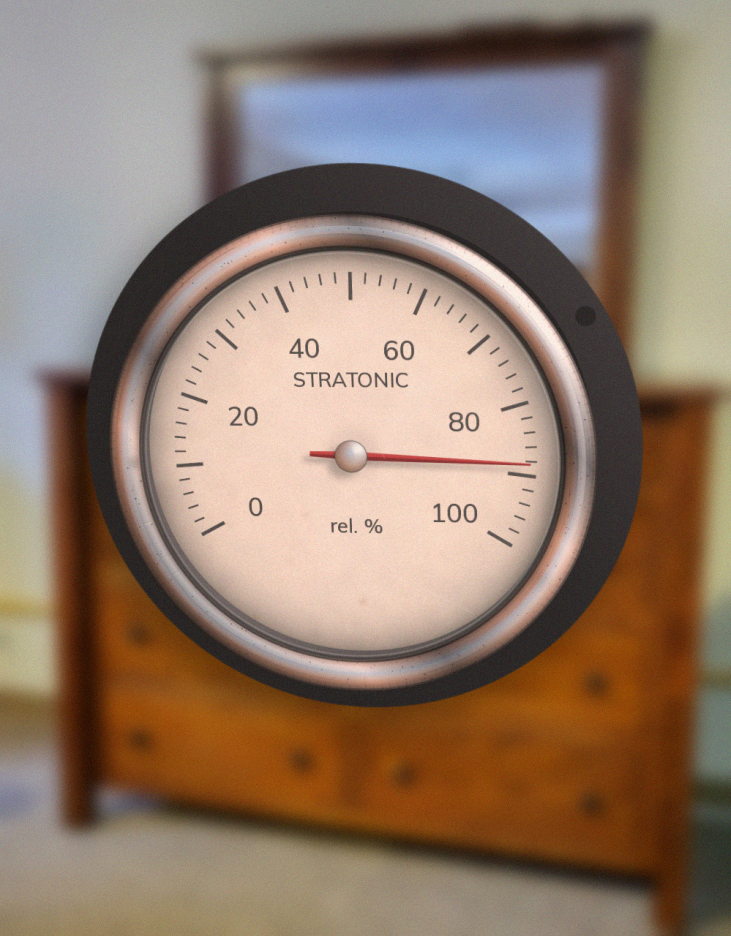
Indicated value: 88 %
